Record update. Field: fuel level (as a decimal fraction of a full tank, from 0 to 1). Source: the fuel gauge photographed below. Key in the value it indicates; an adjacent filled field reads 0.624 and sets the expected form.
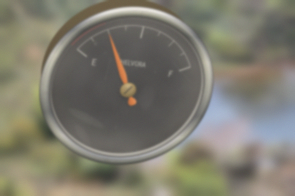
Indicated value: 0.25
